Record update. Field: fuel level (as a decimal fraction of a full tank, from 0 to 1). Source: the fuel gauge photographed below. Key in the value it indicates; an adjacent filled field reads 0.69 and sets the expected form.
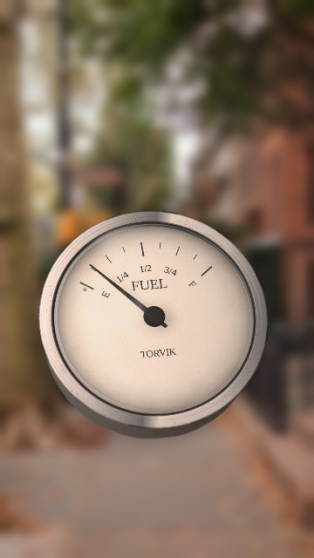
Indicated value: 0.125
